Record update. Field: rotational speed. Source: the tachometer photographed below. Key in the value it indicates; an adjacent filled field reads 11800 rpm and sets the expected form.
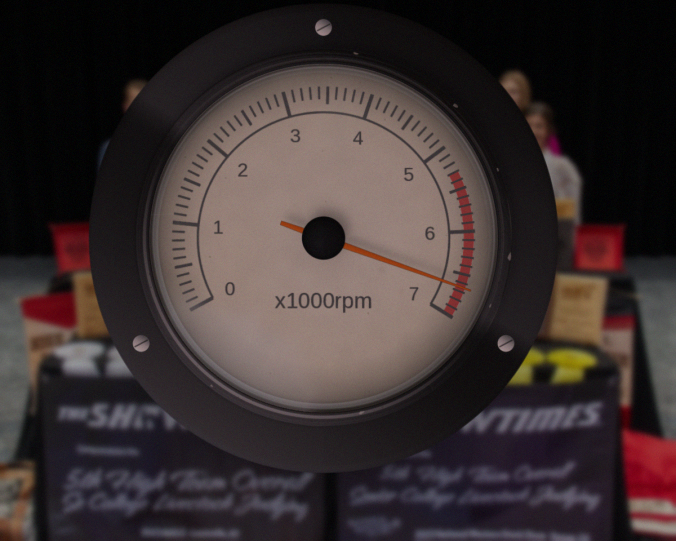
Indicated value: 6650 rpm
